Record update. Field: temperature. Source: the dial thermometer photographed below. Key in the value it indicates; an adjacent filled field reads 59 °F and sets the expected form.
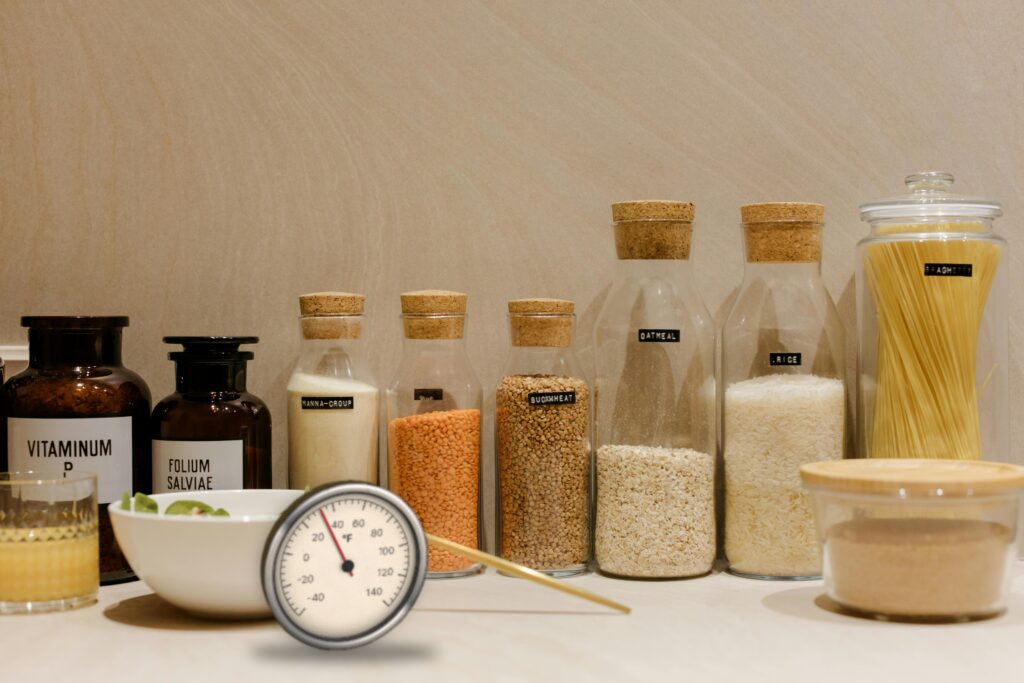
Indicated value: 32 °F
